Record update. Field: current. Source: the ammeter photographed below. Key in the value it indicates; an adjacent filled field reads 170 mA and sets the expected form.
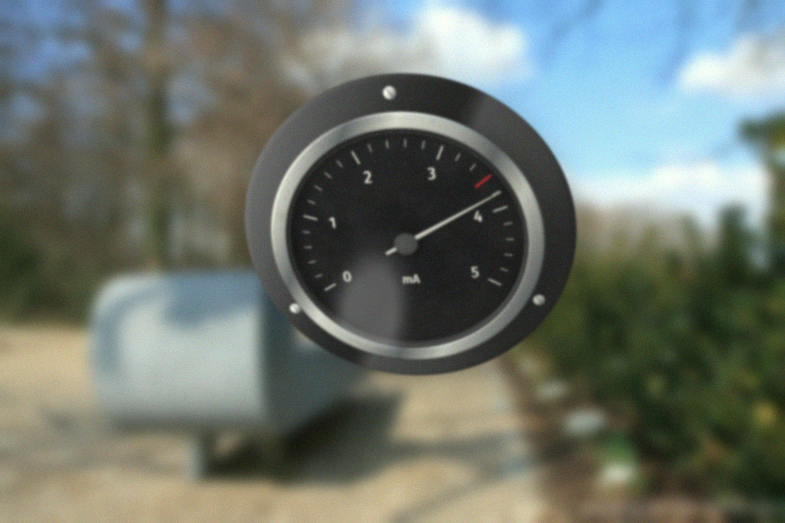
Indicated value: 3.8 mA
